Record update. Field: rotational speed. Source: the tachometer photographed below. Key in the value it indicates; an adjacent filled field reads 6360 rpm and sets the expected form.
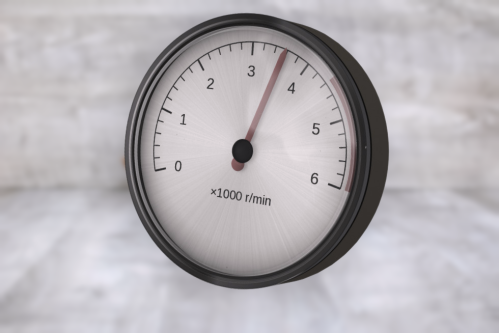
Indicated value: 3600 rpm
